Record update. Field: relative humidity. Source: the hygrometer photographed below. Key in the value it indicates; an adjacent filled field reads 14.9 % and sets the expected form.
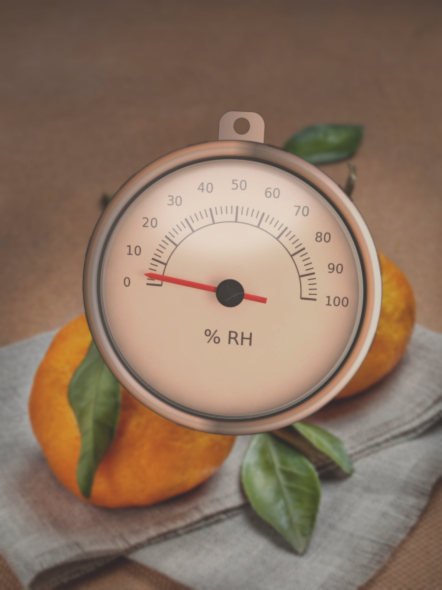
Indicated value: 4 %
